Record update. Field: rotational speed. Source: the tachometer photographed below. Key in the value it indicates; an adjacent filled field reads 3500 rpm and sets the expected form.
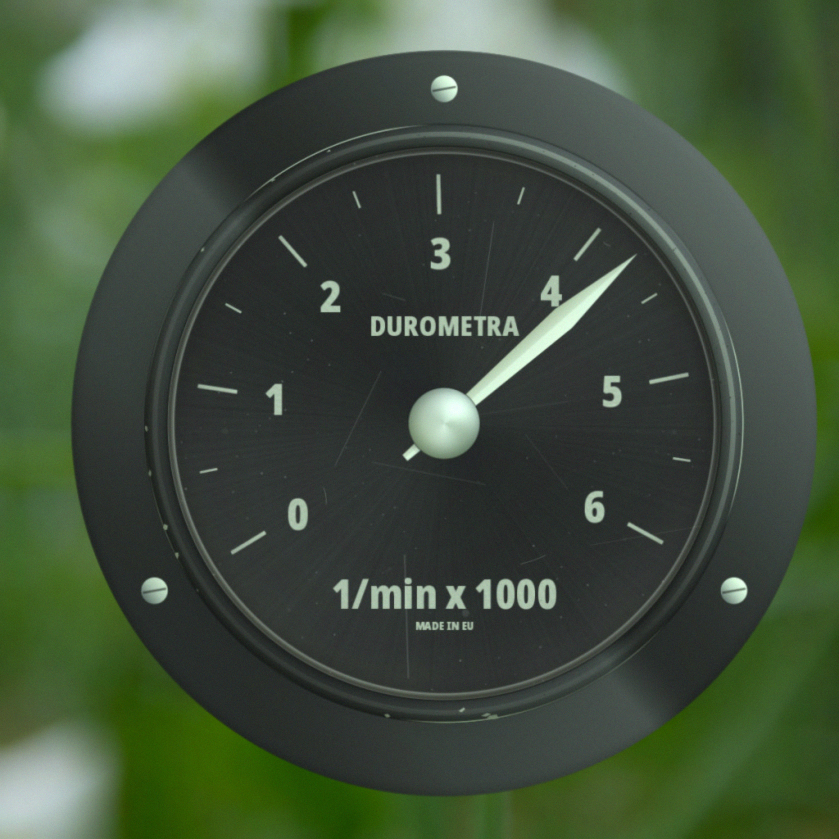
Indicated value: 4250 rpm
